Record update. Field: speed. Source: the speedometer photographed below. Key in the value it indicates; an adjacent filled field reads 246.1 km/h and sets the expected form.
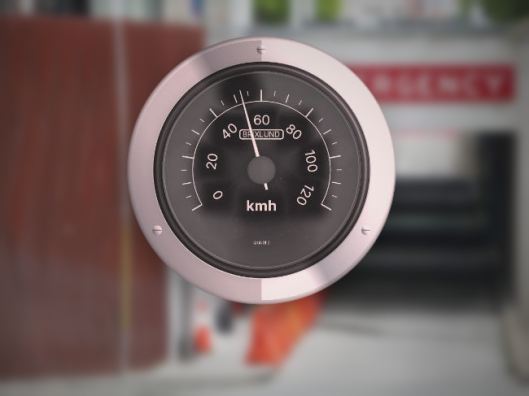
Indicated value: 52.5 km/h
